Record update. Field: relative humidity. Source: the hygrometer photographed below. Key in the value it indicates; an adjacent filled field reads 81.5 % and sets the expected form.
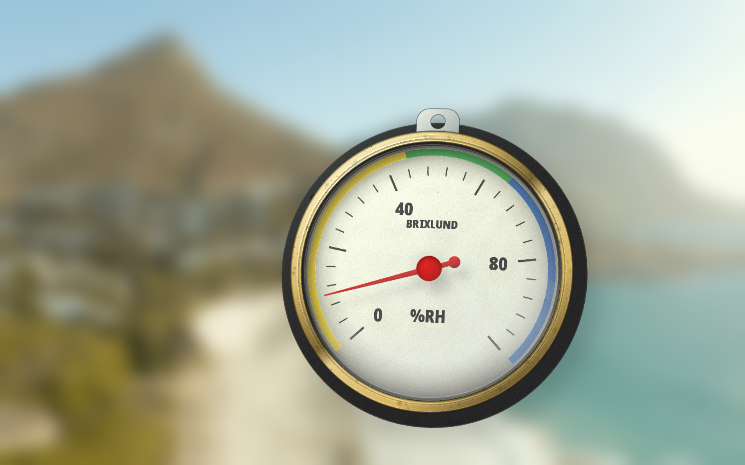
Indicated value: 10 %
